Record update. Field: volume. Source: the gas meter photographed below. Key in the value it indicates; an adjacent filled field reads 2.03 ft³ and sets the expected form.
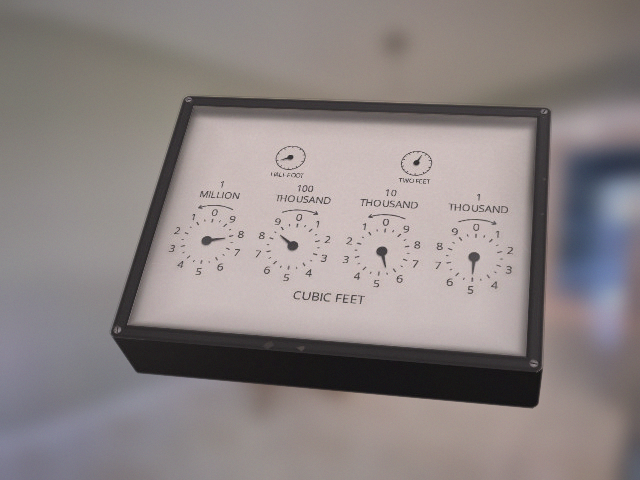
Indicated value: 785500 ft³
